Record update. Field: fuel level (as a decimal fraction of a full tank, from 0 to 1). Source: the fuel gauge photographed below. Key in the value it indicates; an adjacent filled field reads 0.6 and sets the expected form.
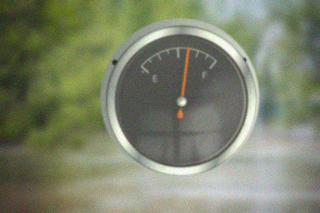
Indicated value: 0.625
